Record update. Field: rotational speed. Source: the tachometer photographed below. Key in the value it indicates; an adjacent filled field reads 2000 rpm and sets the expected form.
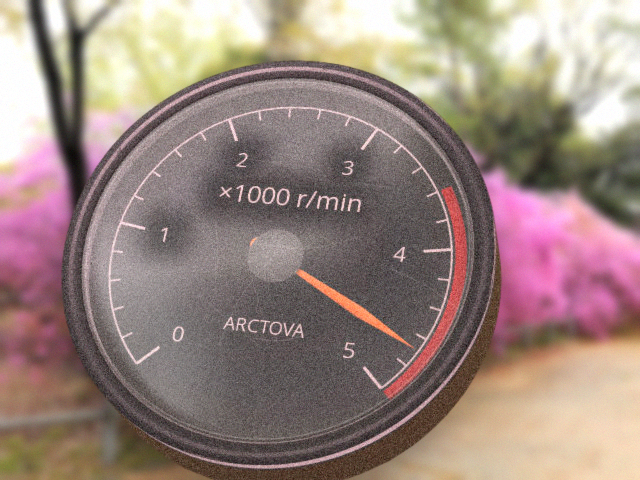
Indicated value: 4700 rpm
